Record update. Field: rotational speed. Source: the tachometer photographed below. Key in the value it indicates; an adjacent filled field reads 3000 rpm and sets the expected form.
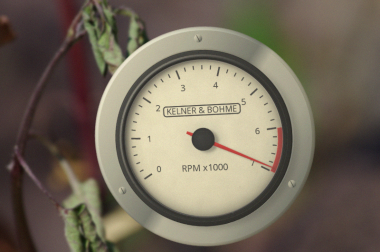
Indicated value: 6900 rpm
